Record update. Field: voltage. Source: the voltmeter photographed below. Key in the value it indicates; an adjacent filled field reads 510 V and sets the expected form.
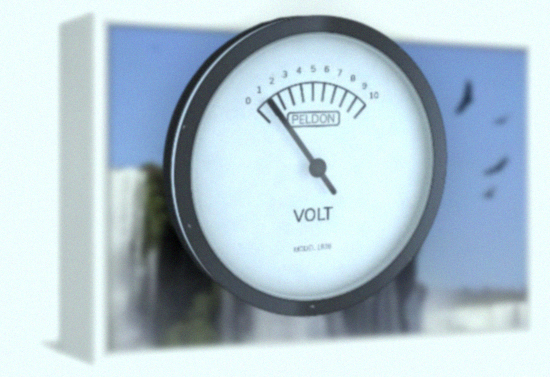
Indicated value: 1 V
